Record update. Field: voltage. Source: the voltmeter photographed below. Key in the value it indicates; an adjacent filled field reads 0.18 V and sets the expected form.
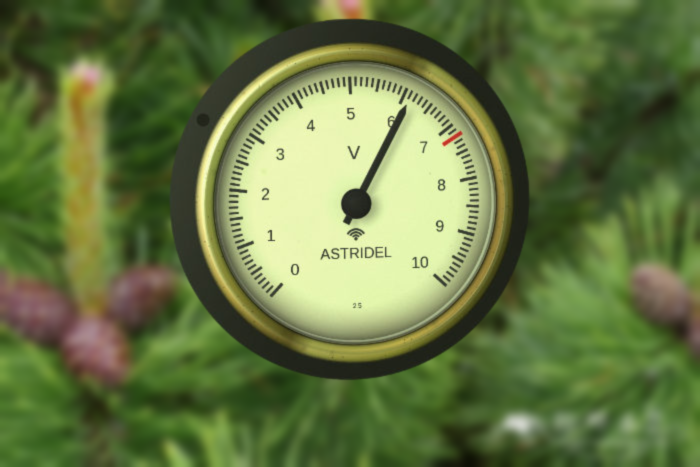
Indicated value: 6.1 V
